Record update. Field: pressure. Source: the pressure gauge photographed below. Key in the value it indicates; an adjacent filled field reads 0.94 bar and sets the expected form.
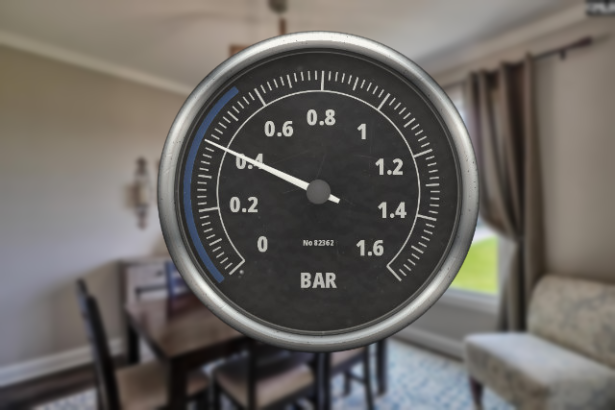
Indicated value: 0.4 bar
